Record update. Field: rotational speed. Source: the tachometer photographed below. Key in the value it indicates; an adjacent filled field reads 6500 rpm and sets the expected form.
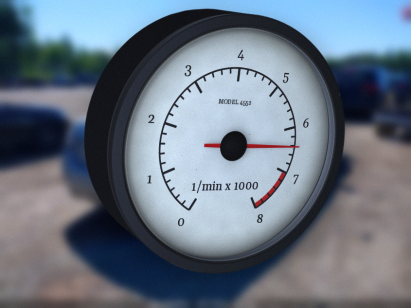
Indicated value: 6400 rpm
